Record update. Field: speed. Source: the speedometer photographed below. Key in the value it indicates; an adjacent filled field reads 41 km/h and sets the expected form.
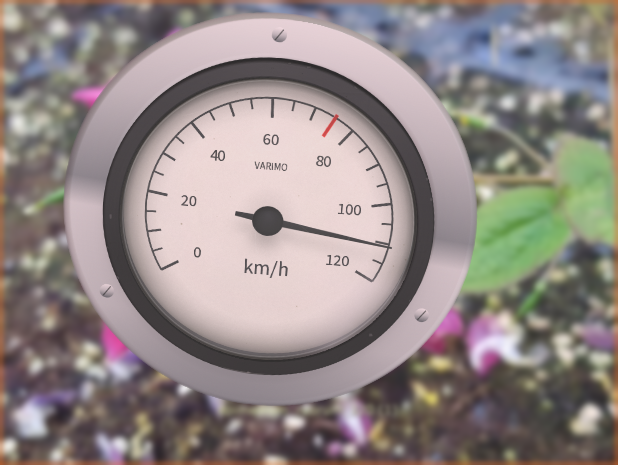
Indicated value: 110 km/h
